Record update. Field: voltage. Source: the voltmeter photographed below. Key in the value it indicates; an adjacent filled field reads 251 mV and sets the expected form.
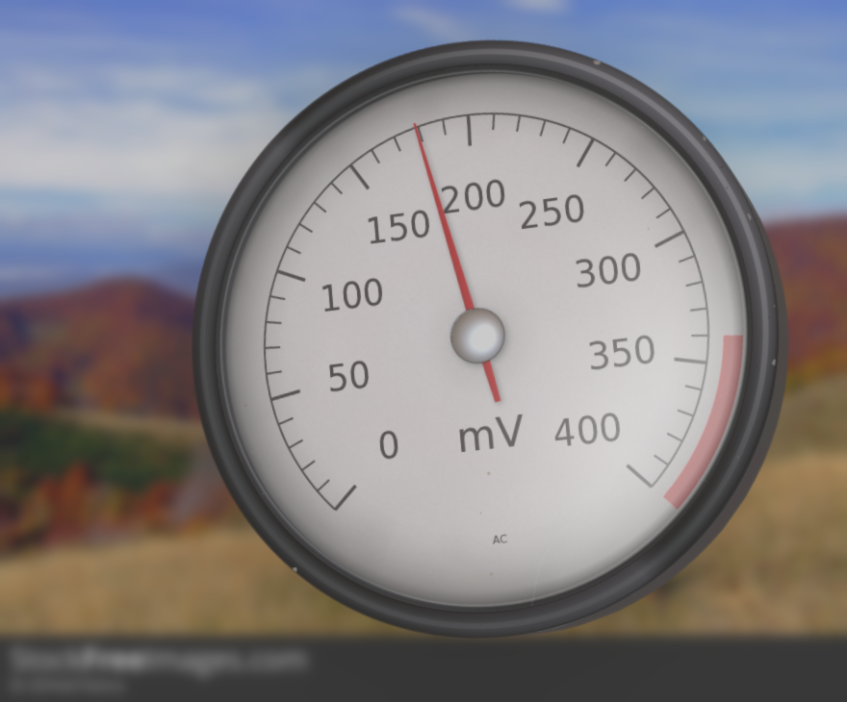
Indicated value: 180 mV
